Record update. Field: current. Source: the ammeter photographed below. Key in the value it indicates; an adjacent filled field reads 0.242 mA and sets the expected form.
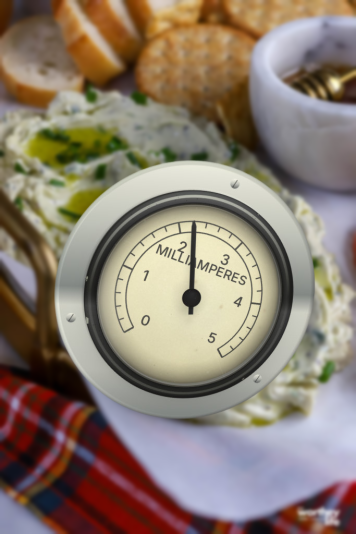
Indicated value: 2.2 mA
